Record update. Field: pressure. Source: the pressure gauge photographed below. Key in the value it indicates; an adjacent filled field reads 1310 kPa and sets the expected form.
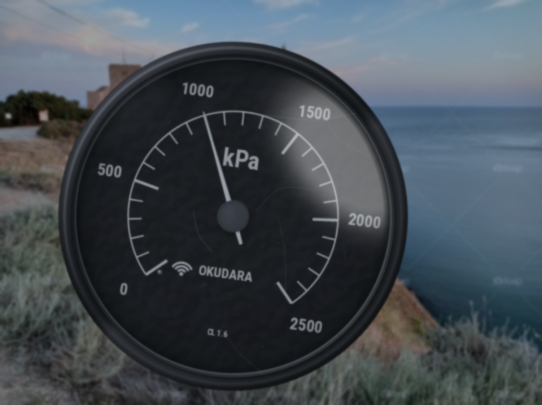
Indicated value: 1000 kPa
